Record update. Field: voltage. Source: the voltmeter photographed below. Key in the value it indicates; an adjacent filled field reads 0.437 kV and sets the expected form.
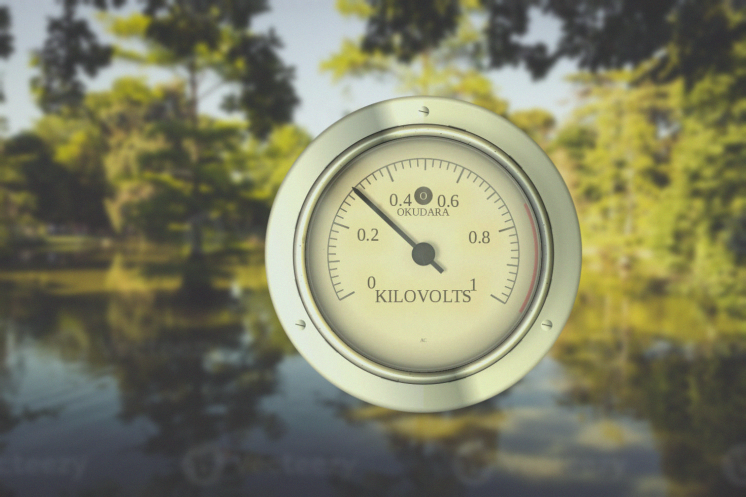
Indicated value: 0.3 kV
